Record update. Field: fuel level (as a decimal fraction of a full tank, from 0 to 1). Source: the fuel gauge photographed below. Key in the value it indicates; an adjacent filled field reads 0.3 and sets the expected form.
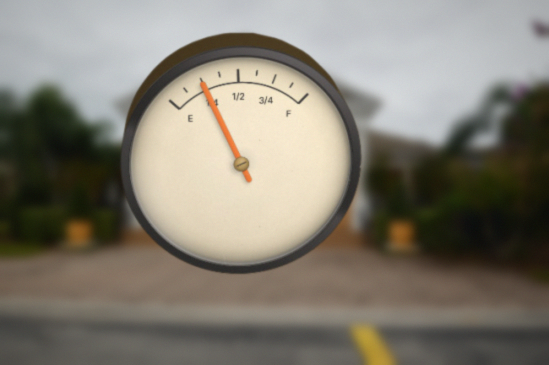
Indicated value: 0.25
